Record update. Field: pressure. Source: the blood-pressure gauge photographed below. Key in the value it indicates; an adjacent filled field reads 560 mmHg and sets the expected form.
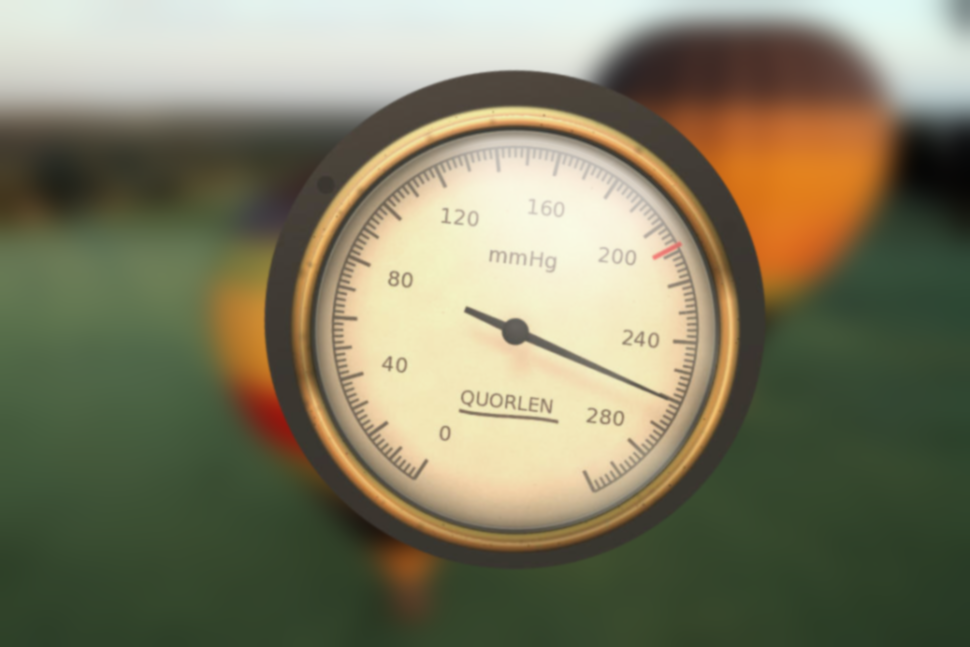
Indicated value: 260 mmHg
